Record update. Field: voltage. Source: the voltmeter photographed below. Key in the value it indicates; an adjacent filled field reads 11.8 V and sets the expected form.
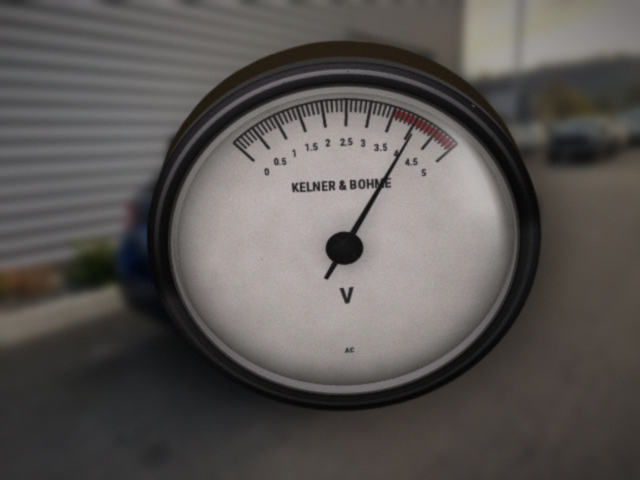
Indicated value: 4 V
